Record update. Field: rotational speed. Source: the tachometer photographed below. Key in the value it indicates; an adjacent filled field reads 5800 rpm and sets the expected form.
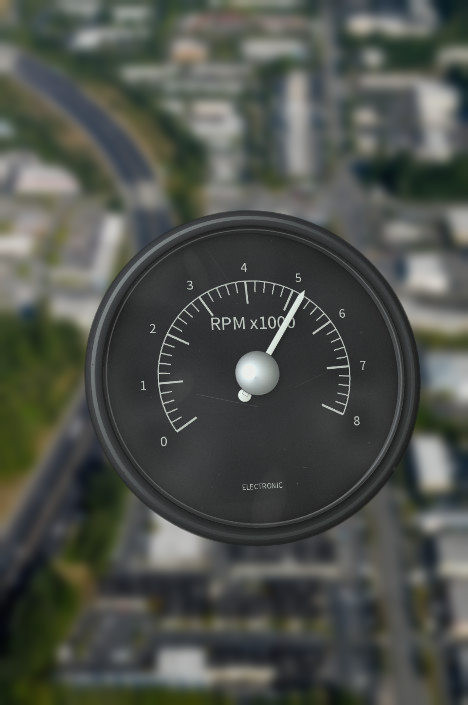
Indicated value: 5200 rpm
